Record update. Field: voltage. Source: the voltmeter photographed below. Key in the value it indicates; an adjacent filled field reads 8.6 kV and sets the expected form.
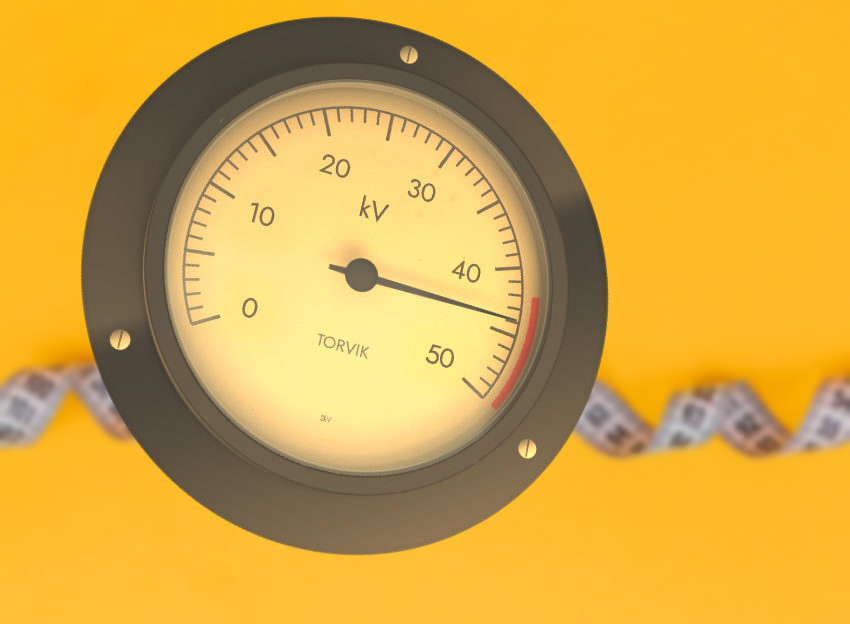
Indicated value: 44 kV
